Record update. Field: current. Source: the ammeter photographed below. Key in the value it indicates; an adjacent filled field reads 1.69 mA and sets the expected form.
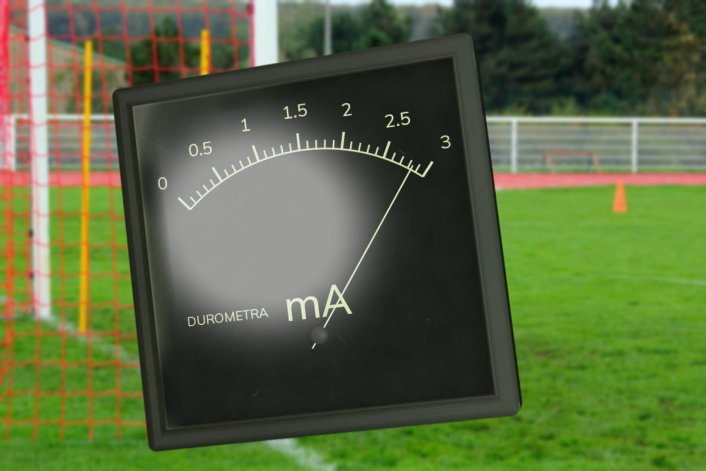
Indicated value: 2.85 mA
